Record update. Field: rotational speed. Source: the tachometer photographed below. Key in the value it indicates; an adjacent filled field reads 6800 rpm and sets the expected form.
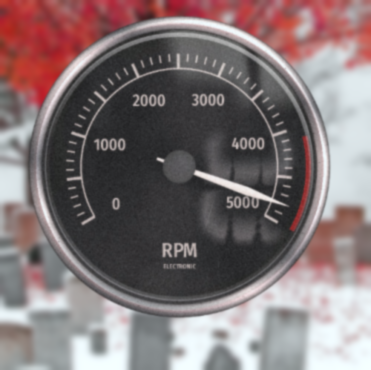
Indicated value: 4800 rpm
